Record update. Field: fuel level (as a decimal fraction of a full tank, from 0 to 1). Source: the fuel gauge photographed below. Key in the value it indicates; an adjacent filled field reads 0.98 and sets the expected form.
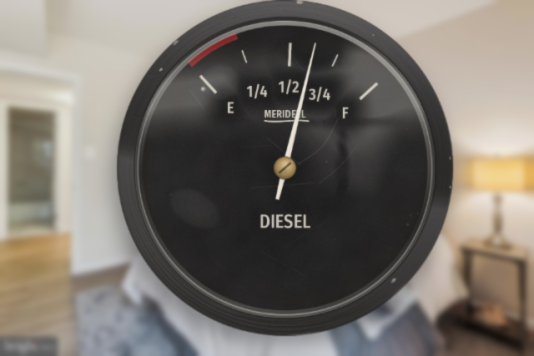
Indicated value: 0.625
